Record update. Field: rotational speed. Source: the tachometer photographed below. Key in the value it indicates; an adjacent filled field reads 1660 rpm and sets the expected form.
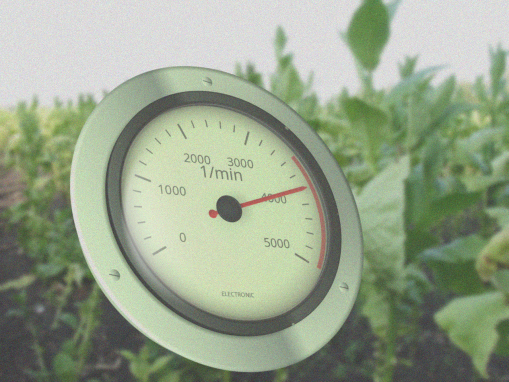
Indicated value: 4000 rpm
